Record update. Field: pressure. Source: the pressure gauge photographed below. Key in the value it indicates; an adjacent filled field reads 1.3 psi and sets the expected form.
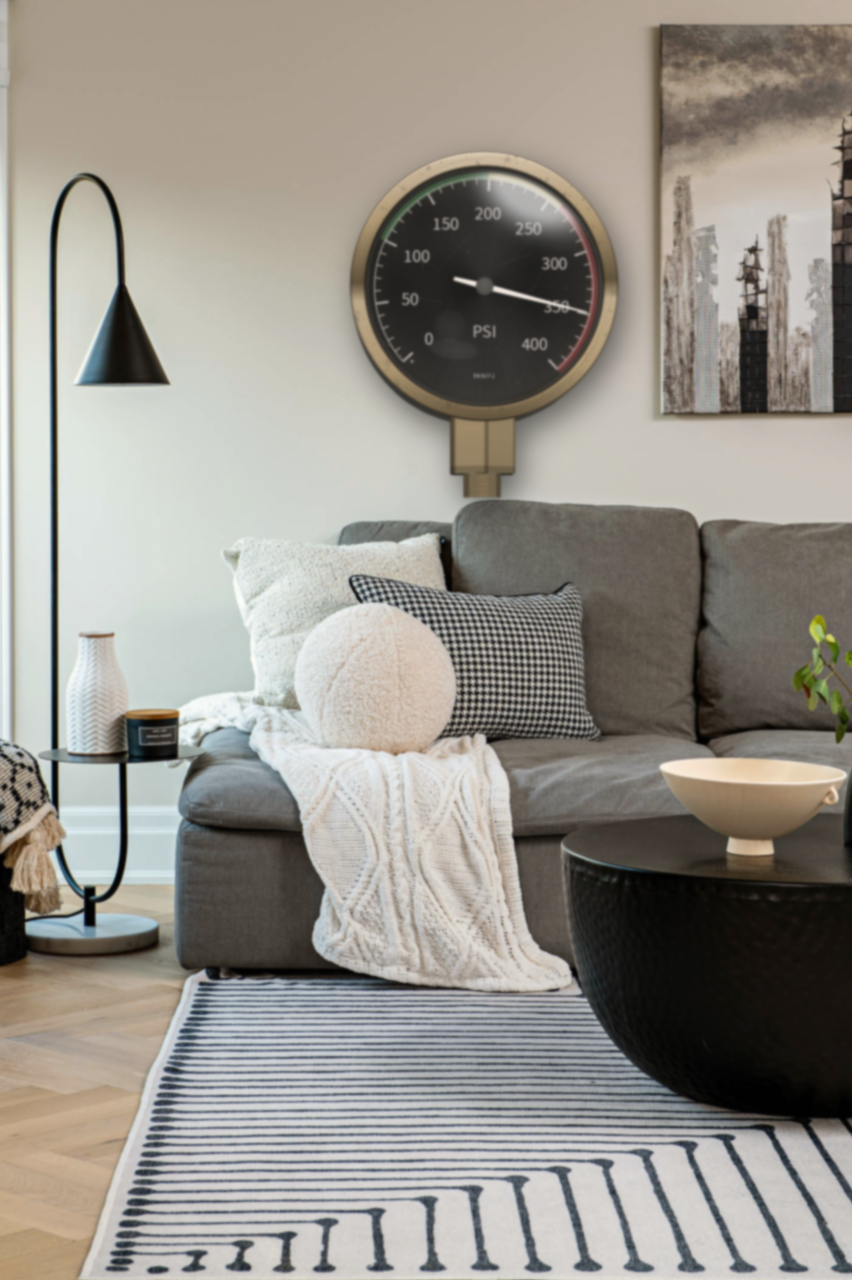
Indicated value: 350 psi
